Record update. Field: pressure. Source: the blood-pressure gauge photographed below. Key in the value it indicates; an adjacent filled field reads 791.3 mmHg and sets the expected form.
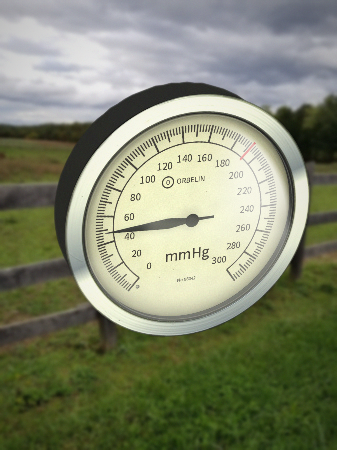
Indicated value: 50 mmHg
